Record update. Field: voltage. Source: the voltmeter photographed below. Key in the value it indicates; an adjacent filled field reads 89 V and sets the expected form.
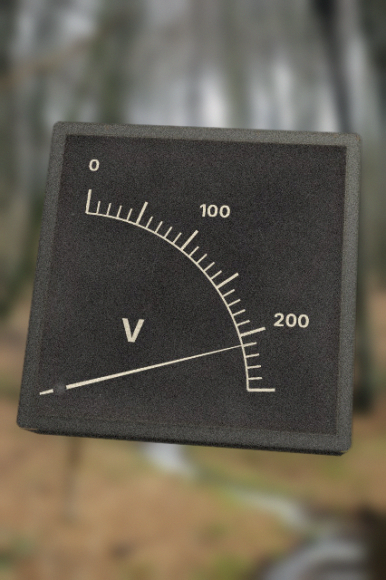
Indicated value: 210 V
